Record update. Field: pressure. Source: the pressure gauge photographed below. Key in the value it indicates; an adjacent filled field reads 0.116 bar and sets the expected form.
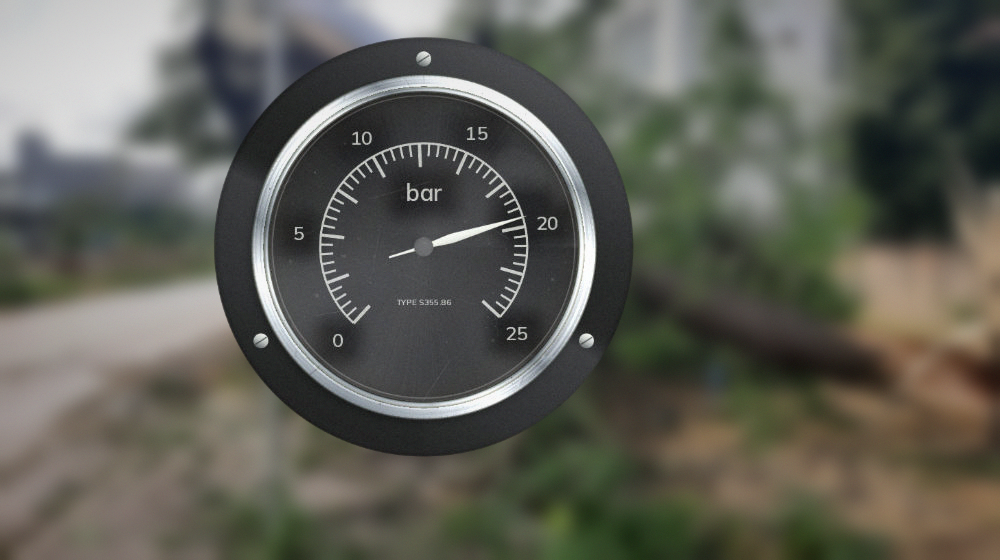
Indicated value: 19.5 bar
